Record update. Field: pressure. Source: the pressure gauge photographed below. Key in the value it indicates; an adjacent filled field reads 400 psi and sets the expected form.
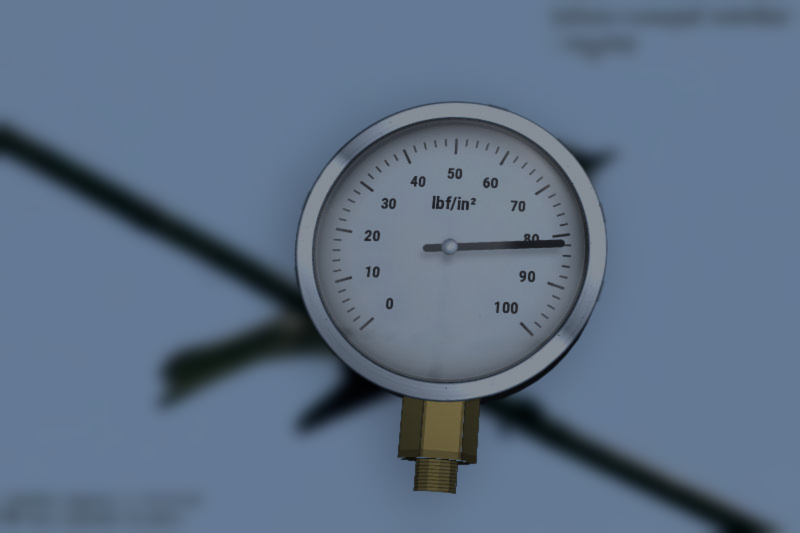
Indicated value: 82 psi
